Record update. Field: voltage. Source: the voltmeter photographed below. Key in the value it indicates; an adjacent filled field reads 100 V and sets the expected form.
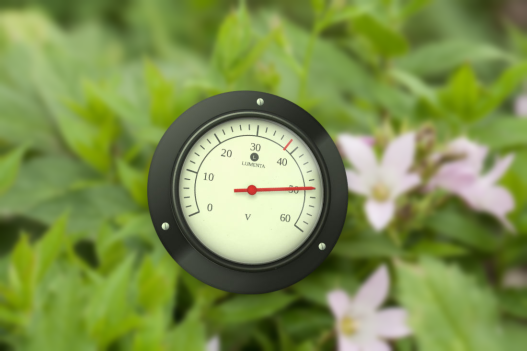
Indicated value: 50 V
